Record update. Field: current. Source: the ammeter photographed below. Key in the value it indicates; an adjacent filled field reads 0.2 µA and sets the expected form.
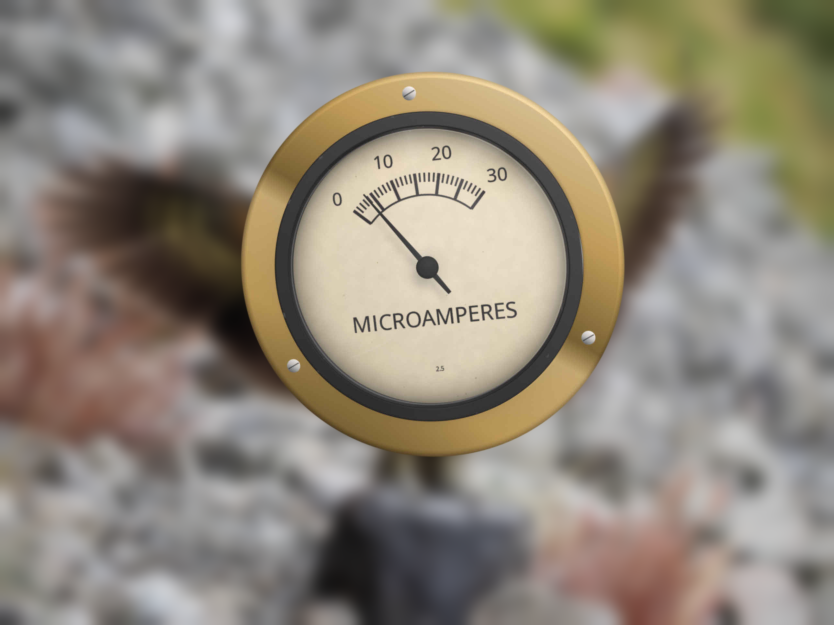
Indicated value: 4 µA
